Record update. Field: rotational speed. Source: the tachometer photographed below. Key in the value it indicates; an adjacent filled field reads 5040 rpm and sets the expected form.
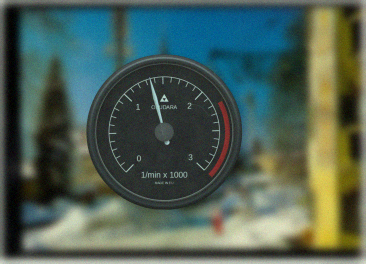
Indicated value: 1350 rpm
